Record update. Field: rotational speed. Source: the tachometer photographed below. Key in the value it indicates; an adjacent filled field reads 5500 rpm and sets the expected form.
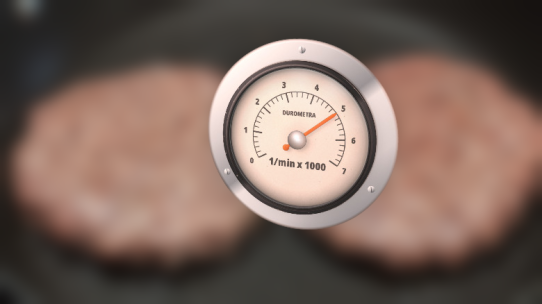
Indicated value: 5000 rpm
